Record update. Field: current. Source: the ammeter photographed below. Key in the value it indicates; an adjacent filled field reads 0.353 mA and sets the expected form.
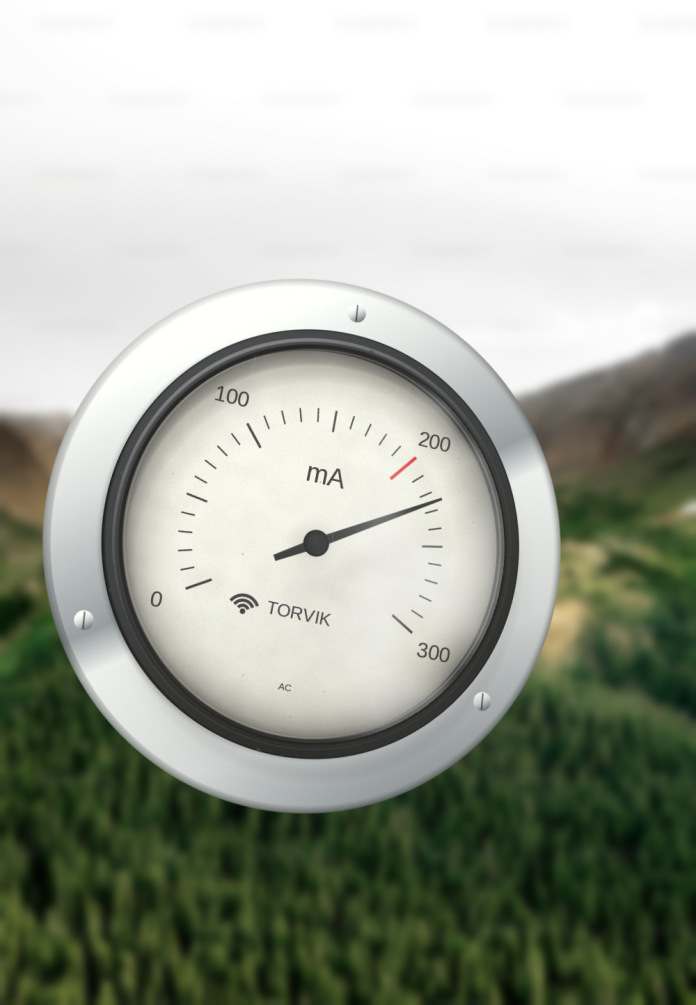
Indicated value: 225 mA
